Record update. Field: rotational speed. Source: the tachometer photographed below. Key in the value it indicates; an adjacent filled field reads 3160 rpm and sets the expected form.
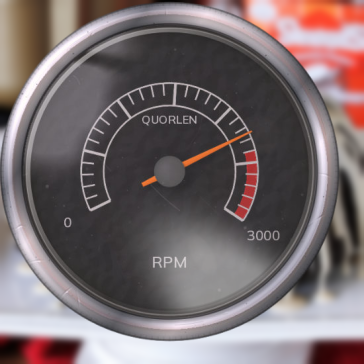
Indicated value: 2250 rpm
